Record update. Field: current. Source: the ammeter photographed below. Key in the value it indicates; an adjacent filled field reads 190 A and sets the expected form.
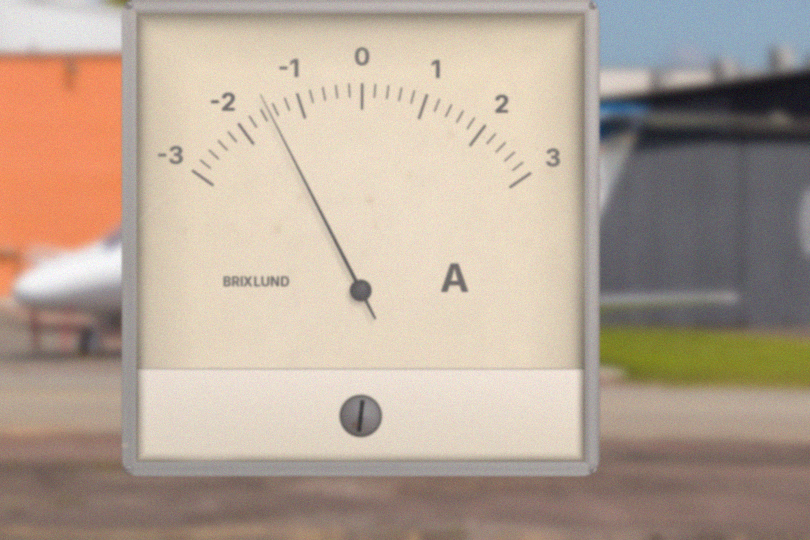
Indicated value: -1.5 A
